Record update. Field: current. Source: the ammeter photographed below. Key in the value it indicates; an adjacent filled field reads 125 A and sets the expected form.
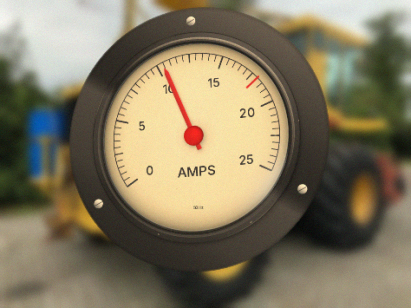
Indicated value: 10.5 A
